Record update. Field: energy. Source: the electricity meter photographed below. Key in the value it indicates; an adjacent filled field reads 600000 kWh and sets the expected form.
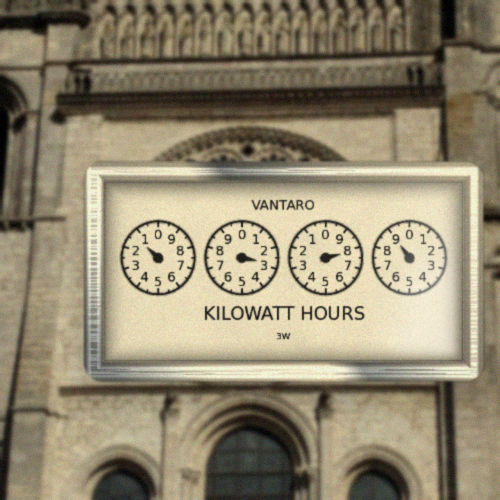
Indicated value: 1279 kWh
